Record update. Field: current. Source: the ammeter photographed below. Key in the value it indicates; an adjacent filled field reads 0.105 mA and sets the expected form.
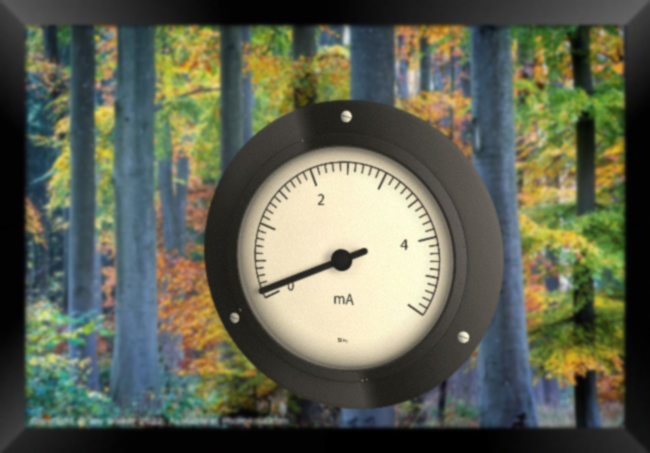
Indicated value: 0.1 mA
